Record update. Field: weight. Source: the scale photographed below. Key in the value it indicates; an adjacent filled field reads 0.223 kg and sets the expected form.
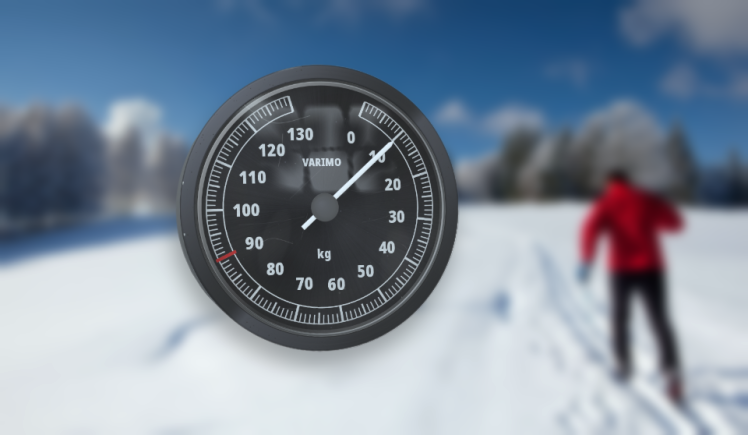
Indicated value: 10 kg
